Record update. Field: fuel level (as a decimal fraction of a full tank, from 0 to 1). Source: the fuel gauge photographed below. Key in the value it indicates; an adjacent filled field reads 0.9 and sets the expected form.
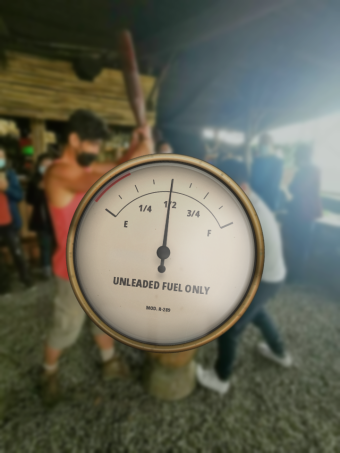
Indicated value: 0.5
